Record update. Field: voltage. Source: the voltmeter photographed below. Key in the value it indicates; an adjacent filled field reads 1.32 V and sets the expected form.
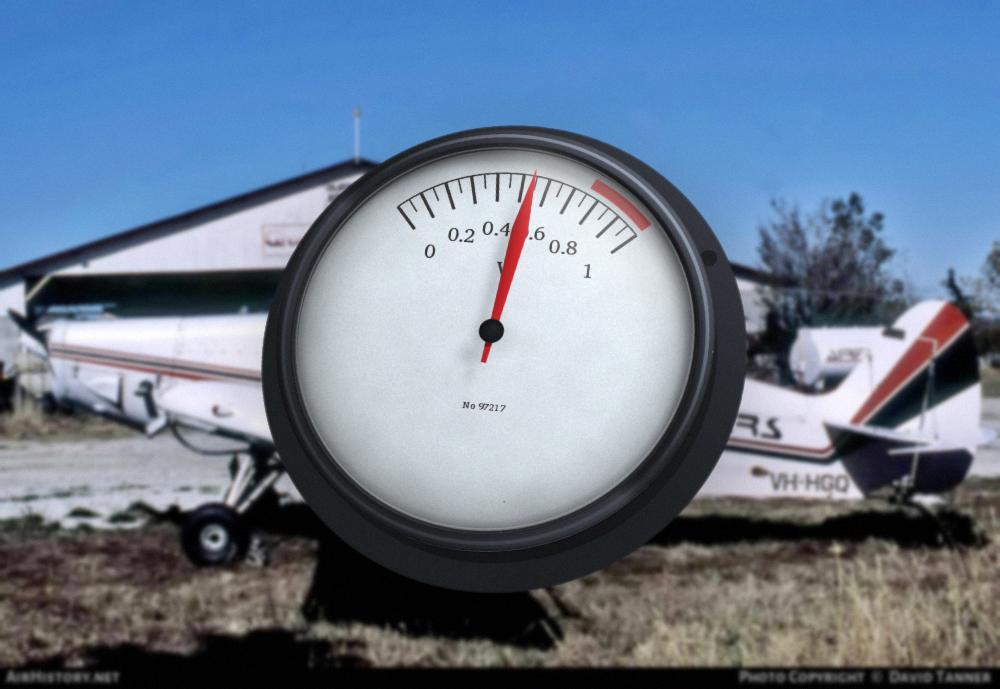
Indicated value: 0.55 V
